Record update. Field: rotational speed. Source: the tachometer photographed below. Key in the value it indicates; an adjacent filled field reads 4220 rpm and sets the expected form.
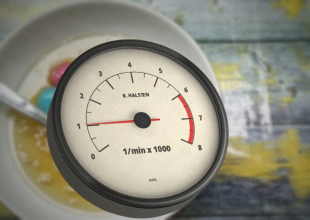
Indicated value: 1000 rpm
